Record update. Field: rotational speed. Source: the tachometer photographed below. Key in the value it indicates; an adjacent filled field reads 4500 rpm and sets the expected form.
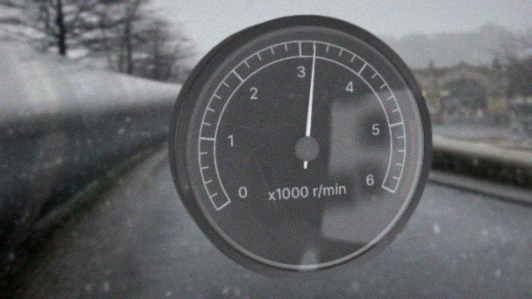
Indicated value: 3200 rpm
